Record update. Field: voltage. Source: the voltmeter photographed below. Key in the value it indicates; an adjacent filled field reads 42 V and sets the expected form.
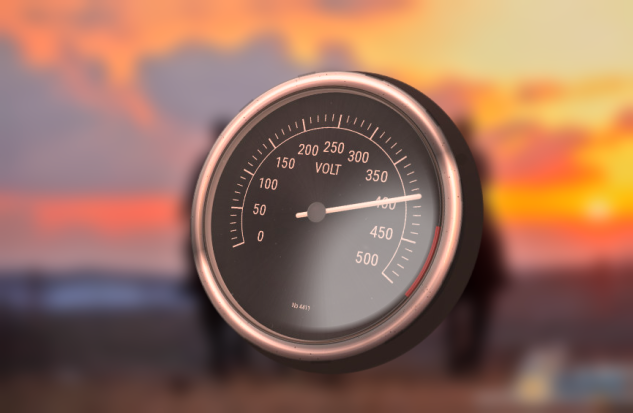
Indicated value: 400 V
